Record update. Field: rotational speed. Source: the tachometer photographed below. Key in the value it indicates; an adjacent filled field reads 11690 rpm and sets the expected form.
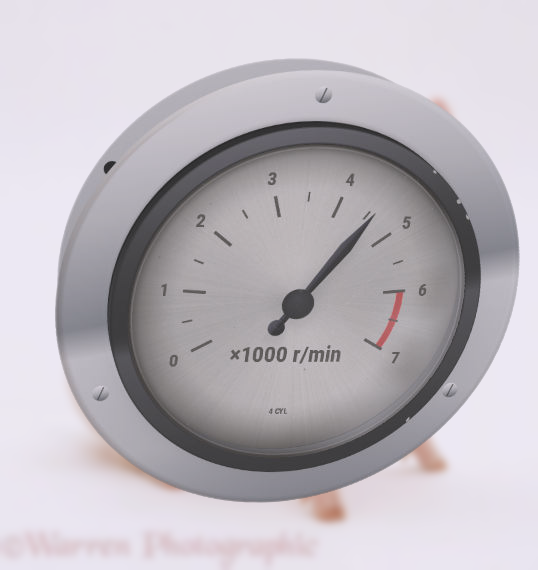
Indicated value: 4500 rpm
